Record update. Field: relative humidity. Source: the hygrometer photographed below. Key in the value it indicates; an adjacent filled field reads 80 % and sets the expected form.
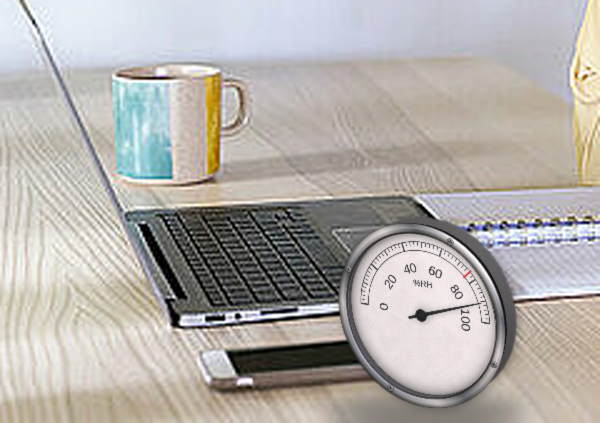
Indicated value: 90 %
